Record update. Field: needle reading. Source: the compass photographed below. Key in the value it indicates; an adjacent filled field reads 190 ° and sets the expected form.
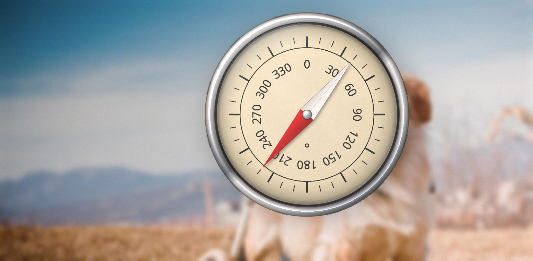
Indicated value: 220 °
